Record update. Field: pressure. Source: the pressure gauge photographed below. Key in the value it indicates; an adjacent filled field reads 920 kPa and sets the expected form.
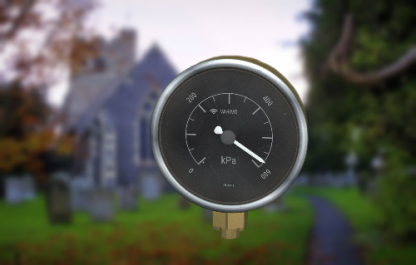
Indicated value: 575 kPa
